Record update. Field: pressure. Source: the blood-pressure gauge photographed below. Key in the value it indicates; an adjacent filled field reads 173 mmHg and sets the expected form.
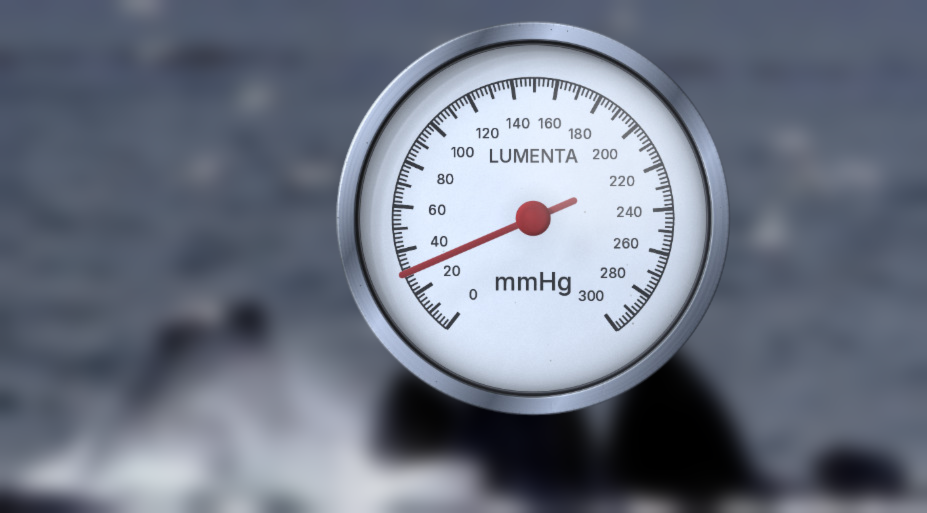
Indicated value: 30 mmHg
